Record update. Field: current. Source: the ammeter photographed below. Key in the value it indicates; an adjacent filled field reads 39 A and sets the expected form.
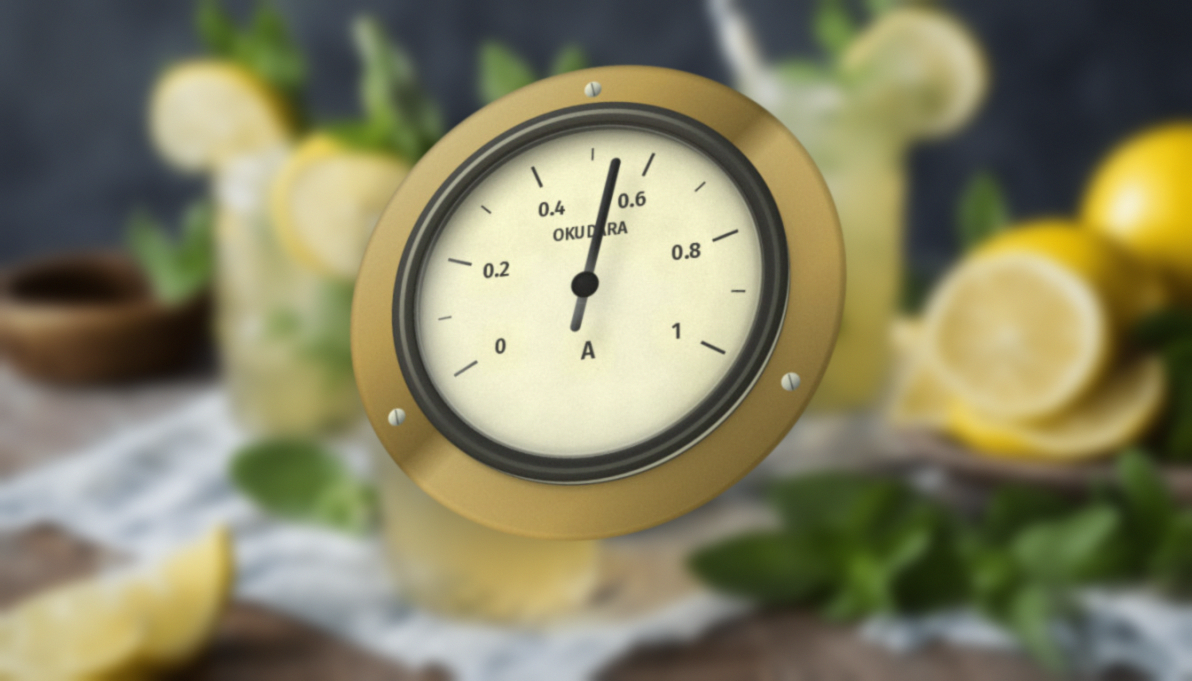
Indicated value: 0.55 A
